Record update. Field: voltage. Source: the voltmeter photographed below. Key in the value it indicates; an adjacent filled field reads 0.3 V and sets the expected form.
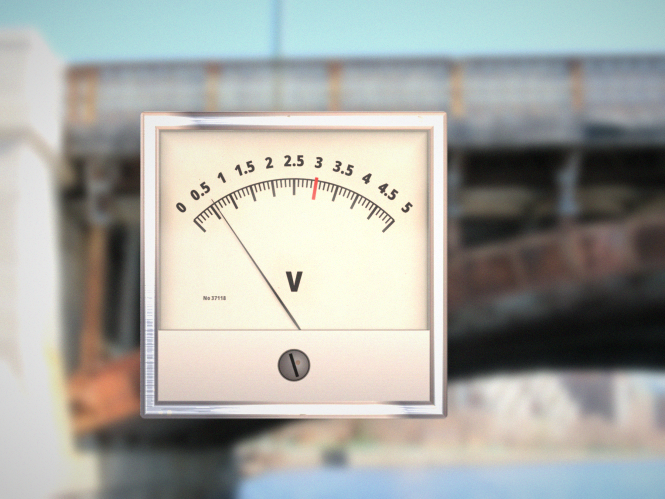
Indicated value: 0.6 V
